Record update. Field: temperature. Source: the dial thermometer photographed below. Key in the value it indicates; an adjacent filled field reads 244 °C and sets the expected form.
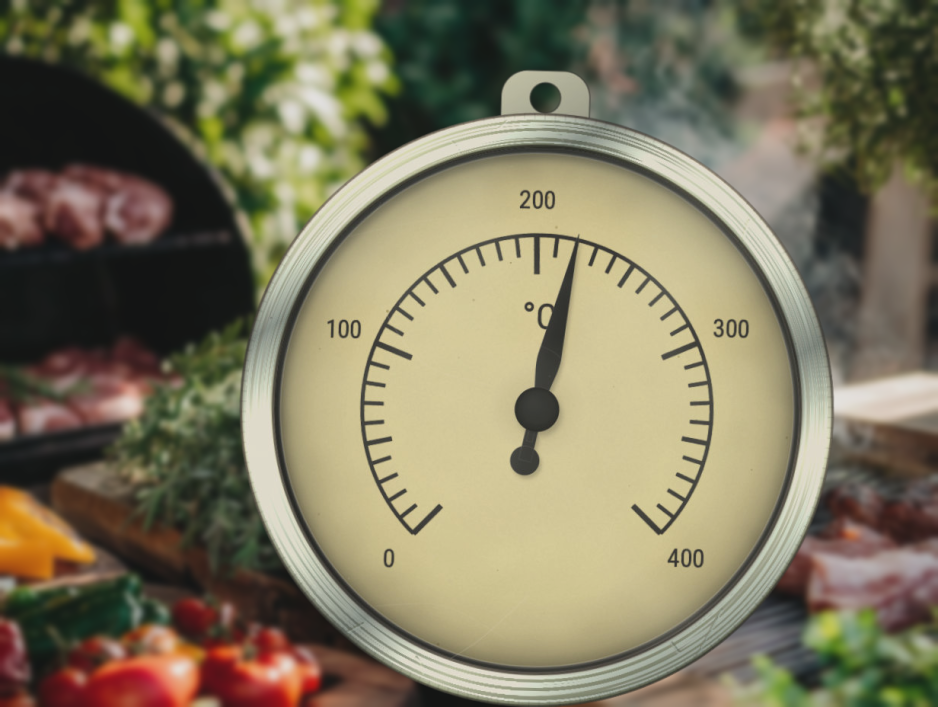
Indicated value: 220 °C
